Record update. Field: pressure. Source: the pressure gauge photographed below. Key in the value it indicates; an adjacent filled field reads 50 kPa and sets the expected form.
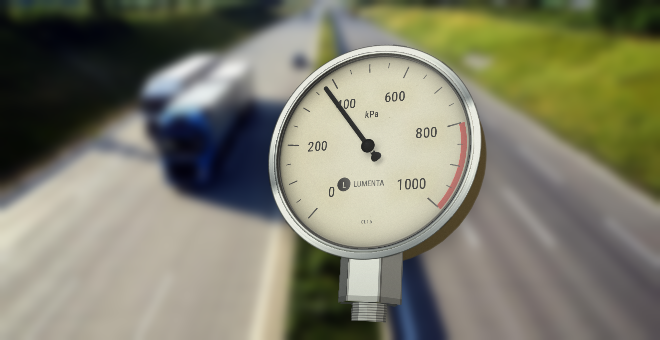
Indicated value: 375 kPa
